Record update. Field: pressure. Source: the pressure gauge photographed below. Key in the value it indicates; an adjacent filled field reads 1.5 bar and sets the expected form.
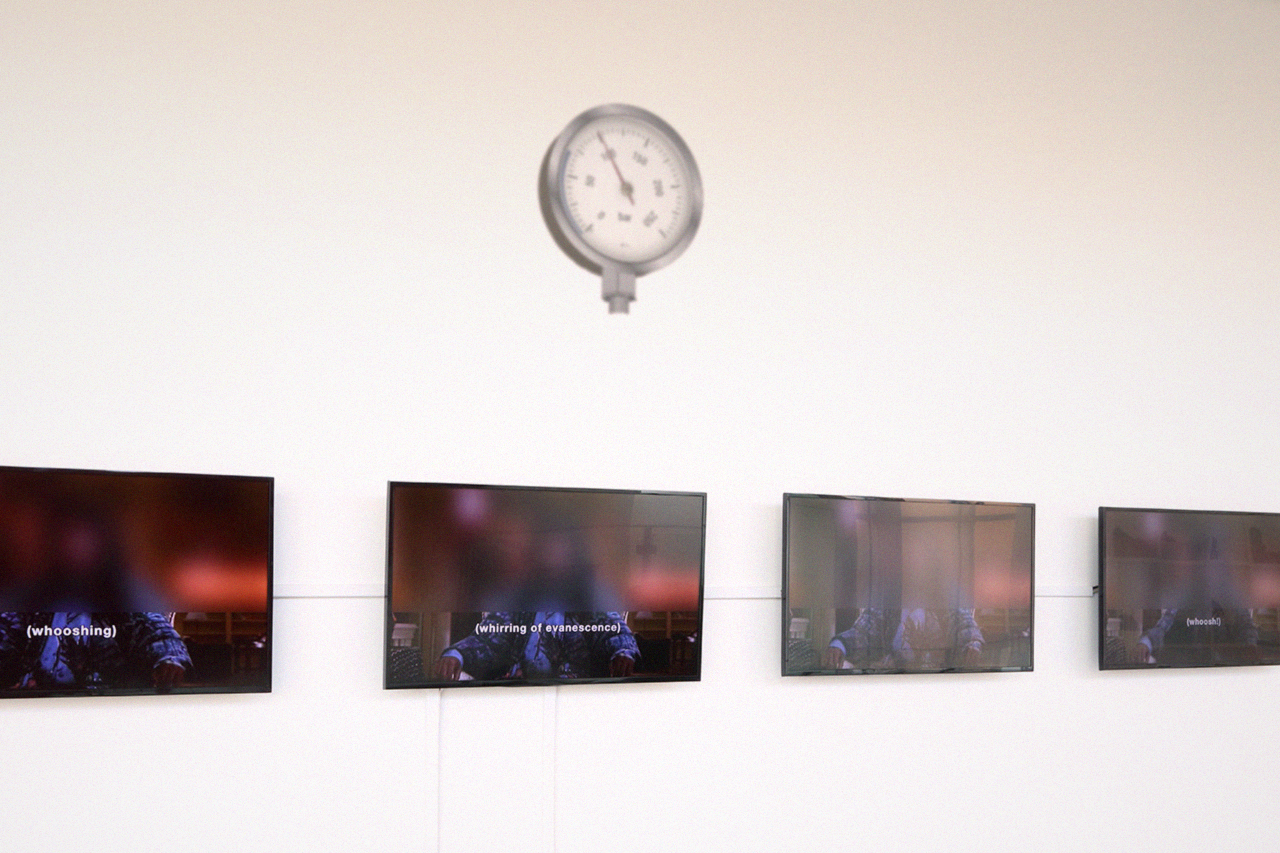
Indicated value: 100 bar
